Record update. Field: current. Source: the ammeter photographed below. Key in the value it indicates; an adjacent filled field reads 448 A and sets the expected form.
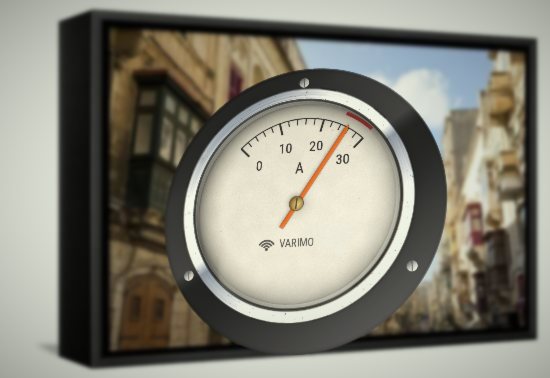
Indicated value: 26 A
